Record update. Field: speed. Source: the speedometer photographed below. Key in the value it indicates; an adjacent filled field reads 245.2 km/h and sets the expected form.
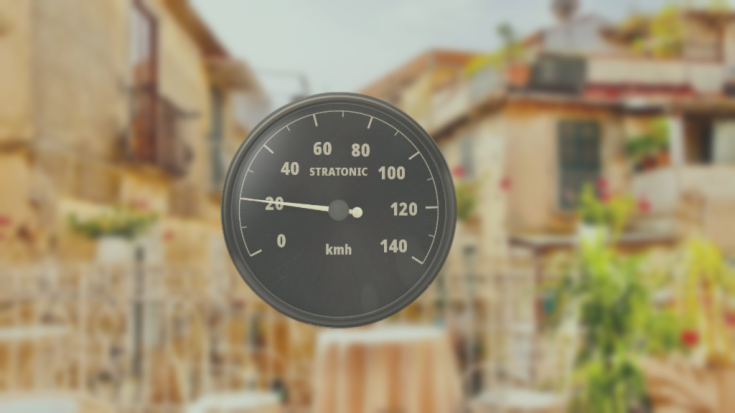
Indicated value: 20 km/h
